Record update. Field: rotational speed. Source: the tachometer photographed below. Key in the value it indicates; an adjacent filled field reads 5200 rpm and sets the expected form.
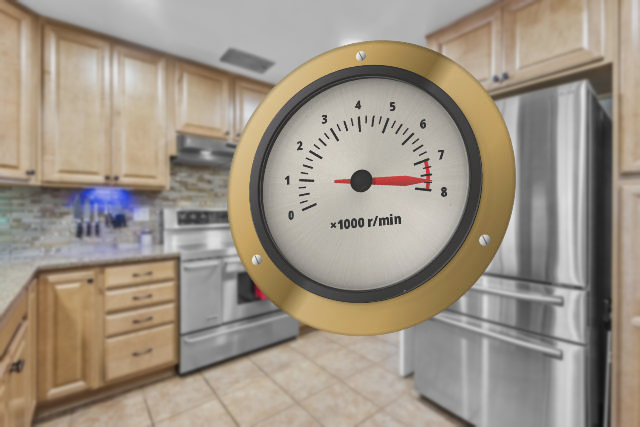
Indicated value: 7750 rpm
